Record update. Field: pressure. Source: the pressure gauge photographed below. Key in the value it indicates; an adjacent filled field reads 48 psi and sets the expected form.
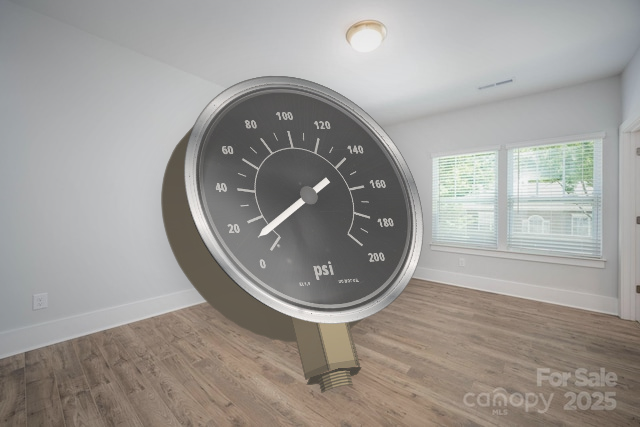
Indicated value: 10 psi
